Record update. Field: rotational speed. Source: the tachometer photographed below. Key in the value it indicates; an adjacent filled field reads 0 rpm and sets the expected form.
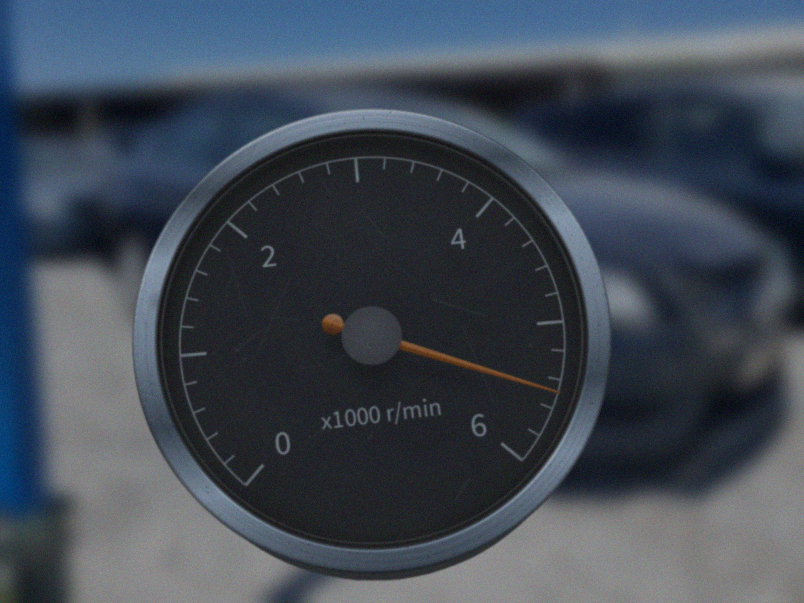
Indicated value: 5500 rpm
